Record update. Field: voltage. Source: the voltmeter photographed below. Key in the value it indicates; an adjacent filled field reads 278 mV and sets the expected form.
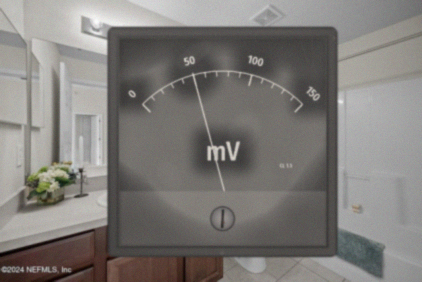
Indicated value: 50 mV
